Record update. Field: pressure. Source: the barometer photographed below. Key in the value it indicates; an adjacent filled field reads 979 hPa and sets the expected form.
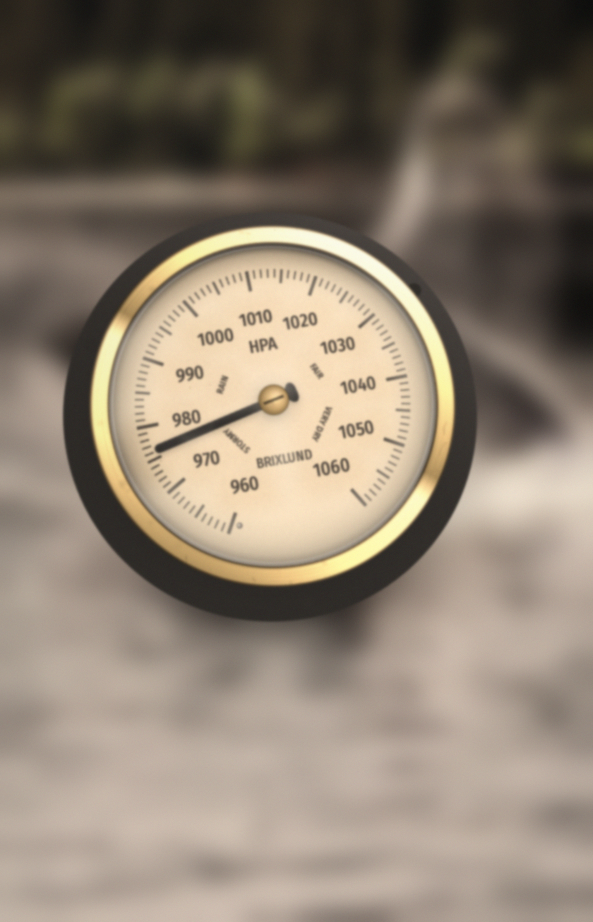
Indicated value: 976 hPa
